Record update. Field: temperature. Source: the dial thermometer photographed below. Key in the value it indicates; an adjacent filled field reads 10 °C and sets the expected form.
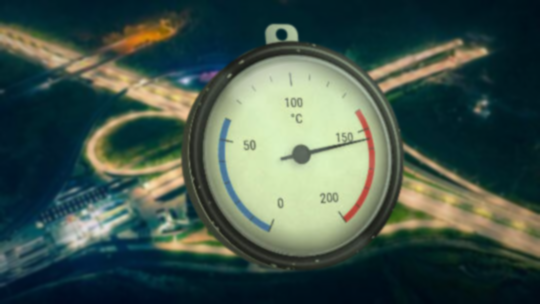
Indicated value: 155 °C
